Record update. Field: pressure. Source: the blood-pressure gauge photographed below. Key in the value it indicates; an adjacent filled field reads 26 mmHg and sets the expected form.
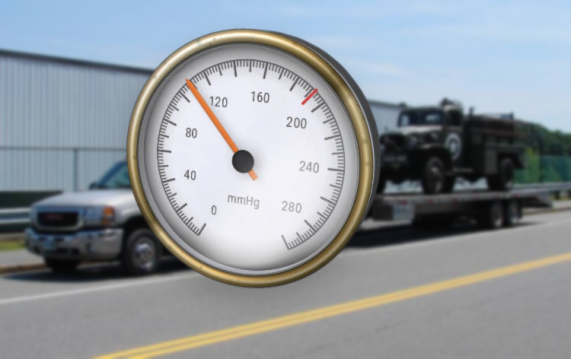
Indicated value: 110 mmHg
